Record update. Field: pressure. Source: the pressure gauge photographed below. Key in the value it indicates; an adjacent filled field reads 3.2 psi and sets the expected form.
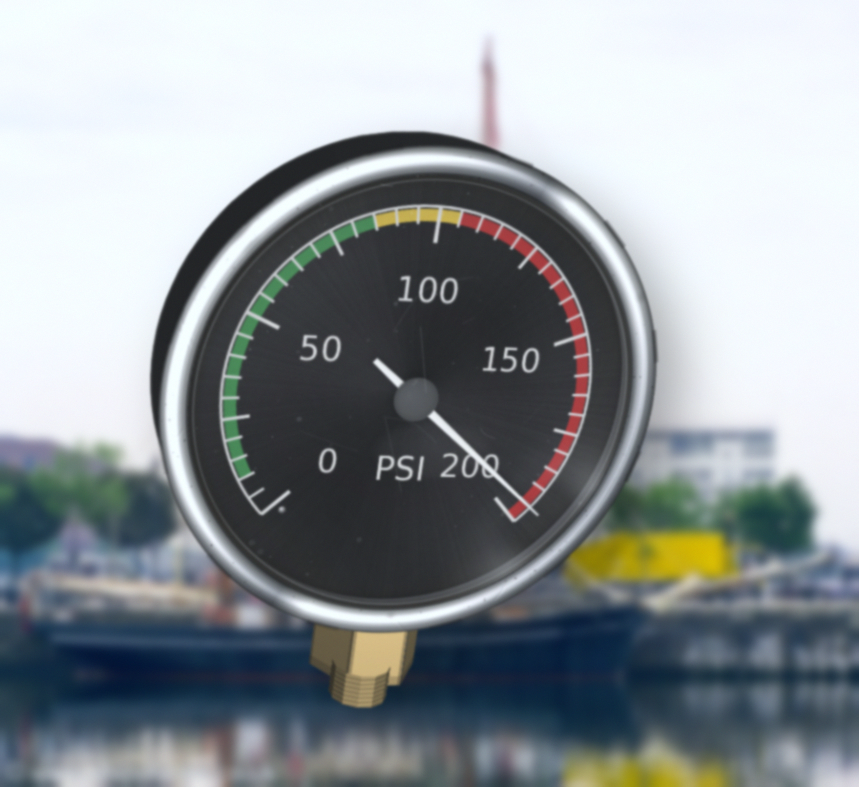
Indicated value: 195 psi
